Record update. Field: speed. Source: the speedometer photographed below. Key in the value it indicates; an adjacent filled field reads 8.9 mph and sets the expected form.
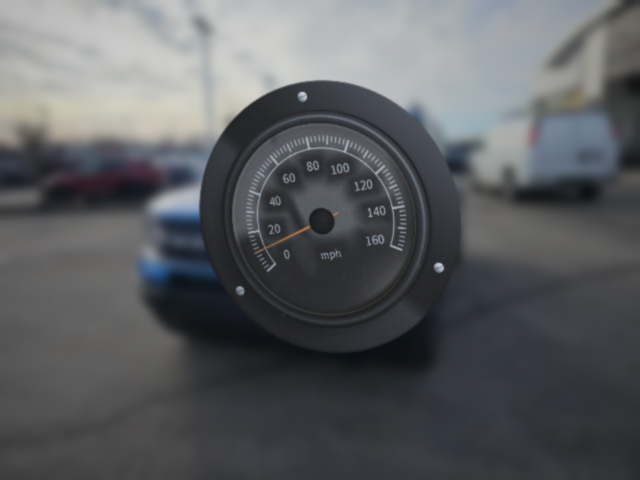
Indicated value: 10 mph
